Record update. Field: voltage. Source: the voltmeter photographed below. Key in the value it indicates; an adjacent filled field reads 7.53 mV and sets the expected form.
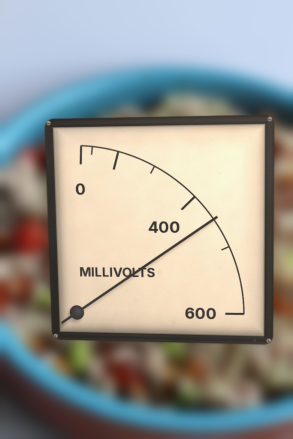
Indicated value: 450 mV
